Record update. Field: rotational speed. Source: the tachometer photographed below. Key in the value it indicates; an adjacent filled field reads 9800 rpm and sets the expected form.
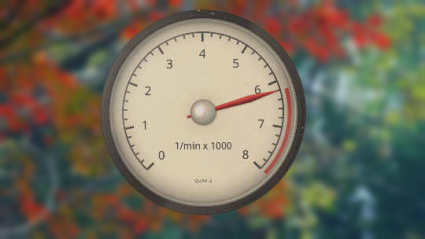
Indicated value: 6200 rpm
